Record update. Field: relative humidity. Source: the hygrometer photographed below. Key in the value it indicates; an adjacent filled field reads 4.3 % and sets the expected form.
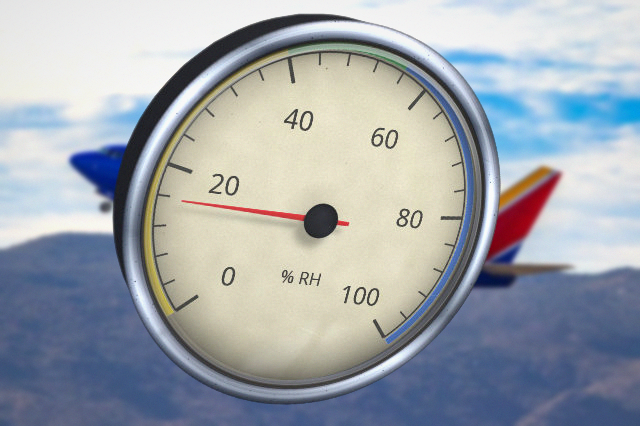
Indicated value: 16 %
